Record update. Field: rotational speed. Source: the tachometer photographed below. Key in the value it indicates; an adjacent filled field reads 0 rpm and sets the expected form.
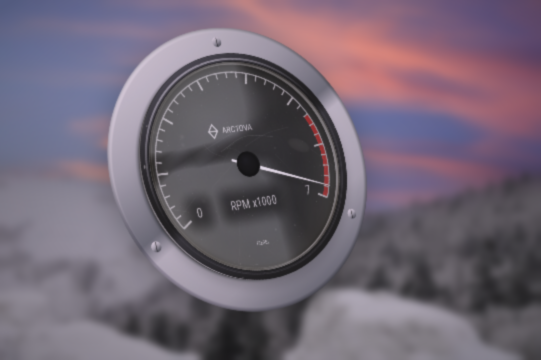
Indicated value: 6800 rpm
